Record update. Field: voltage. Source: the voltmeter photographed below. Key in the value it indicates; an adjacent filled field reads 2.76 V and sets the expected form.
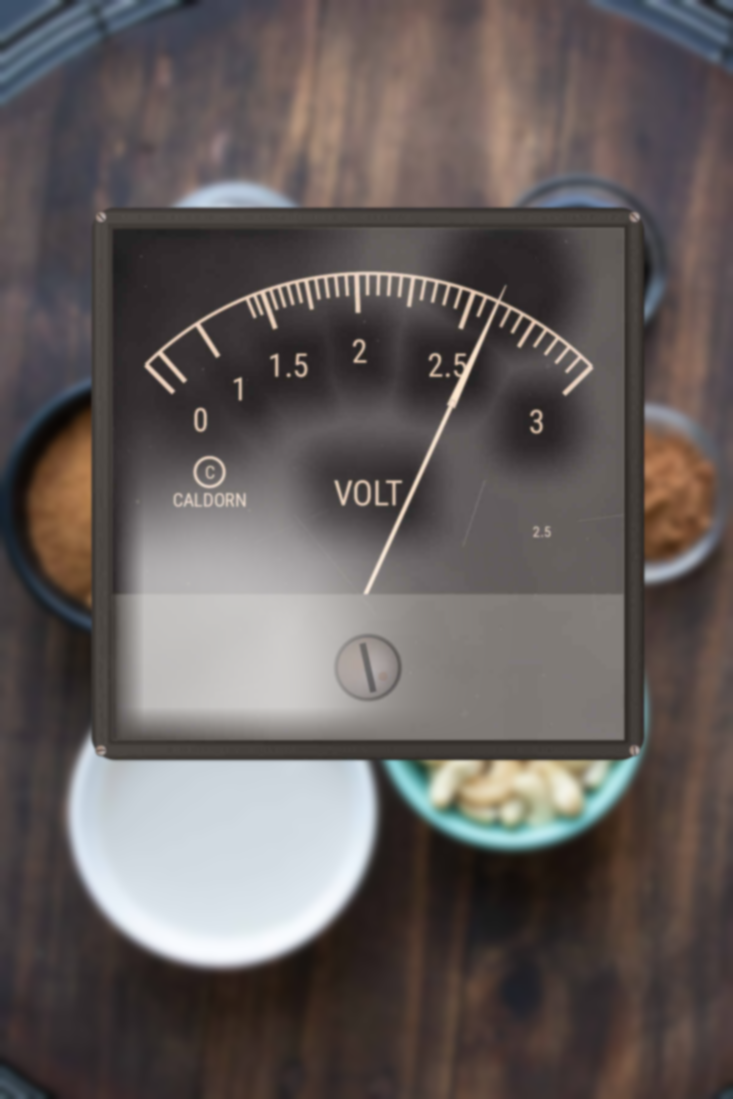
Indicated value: 2.6 V
